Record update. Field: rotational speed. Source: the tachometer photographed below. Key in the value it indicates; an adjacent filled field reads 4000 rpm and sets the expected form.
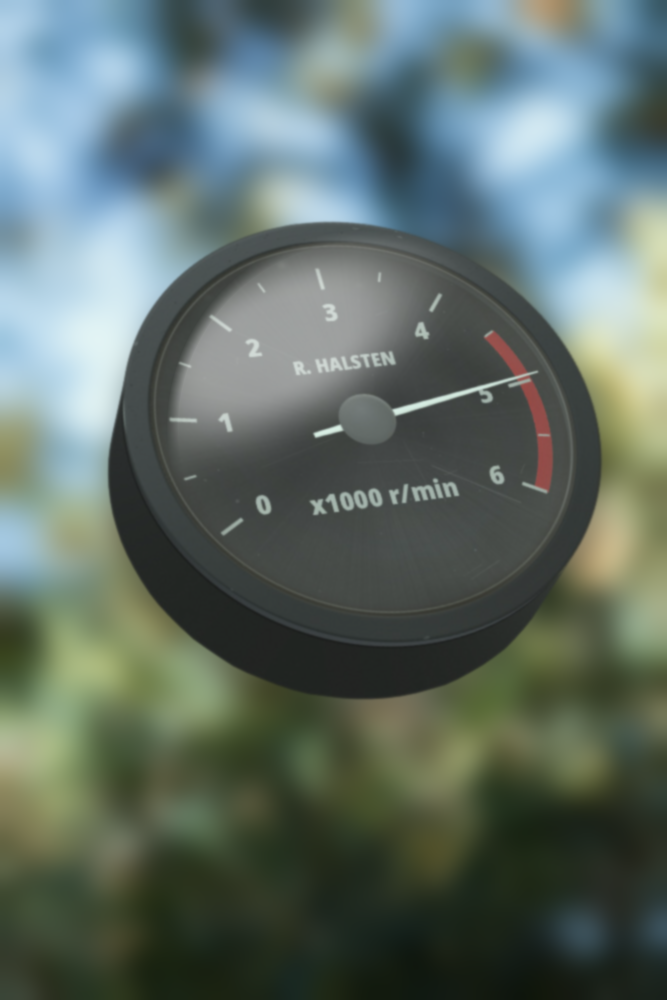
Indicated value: 5000 rpm
